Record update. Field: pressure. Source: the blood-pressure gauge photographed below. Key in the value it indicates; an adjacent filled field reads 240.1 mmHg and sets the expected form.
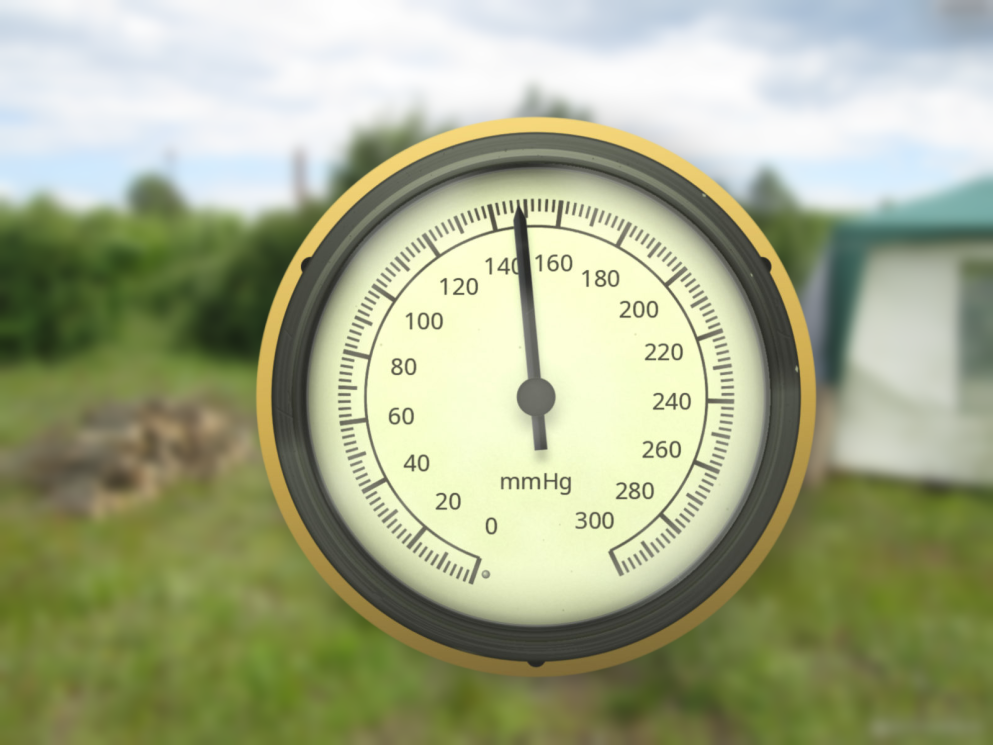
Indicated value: 148 mmHg
